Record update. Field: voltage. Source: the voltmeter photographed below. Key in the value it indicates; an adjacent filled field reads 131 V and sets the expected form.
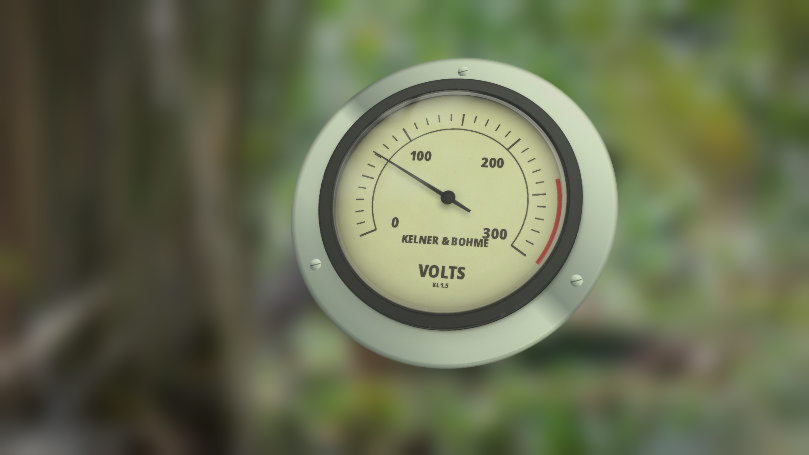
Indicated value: 70 V
